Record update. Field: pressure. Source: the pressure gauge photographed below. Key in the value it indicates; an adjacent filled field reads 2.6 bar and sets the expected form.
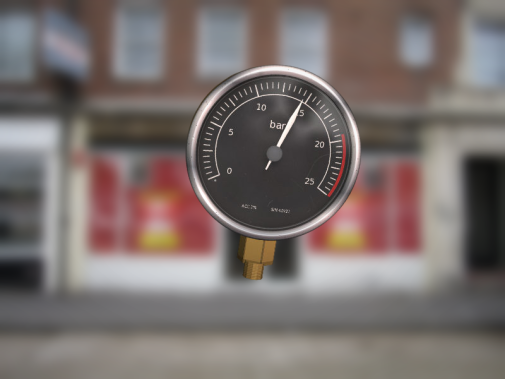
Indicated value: 14.5 bar
